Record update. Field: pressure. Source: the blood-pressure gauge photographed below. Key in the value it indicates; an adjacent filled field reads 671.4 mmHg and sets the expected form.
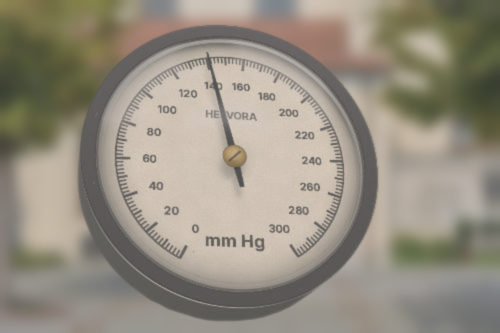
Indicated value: 140 mmHg
